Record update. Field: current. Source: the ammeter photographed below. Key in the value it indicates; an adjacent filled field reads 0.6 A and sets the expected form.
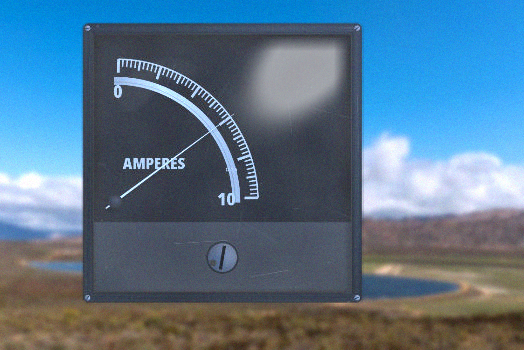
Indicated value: 6 A
